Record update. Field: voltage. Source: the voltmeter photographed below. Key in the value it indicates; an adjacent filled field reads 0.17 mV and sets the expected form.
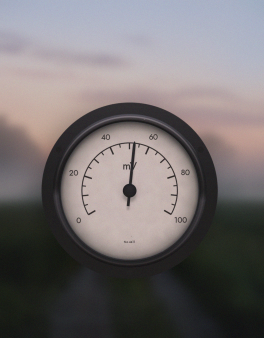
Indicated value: 52.5 mV
